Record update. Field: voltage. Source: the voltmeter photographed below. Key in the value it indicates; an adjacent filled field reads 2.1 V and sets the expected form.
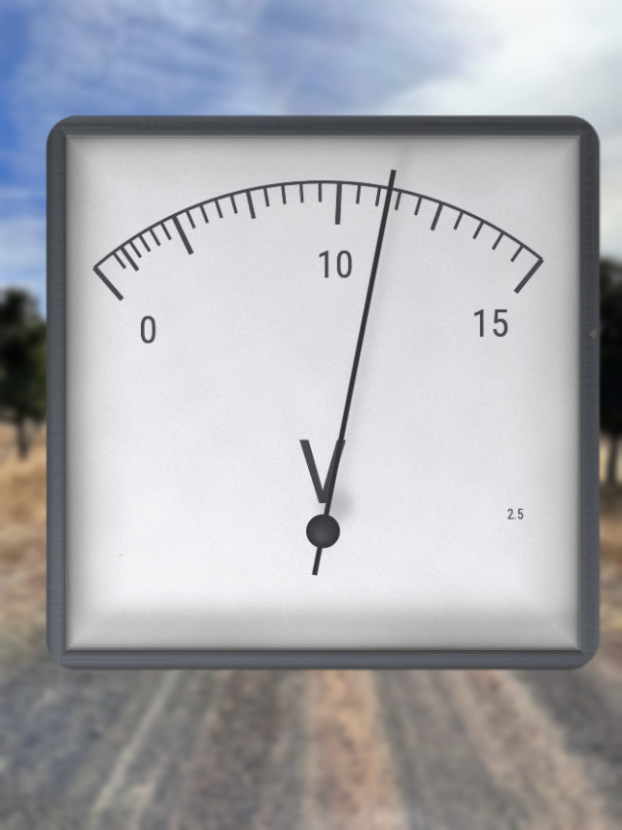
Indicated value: 11.25 V
